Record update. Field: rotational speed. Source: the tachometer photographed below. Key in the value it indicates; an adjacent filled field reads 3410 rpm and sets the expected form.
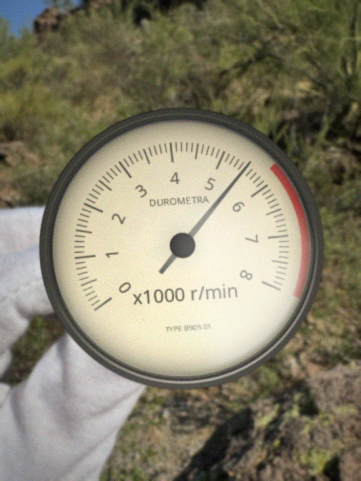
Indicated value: 5500 rpm
